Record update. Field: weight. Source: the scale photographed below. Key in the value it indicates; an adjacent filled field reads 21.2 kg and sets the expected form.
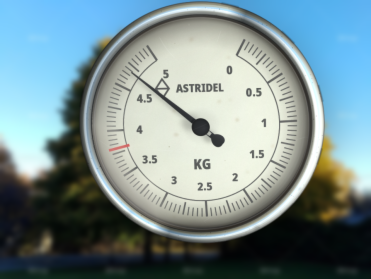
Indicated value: 4.7 kg
